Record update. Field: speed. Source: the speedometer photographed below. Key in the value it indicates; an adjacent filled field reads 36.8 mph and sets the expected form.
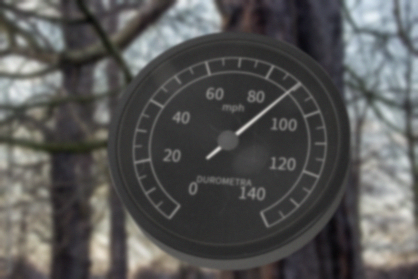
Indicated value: 90 mph
